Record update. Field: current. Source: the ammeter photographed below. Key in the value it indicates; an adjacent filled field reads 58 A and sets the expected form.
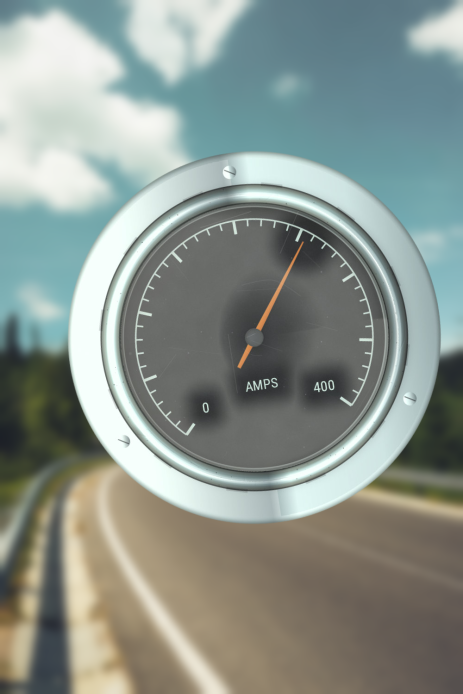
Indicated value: 255 A
